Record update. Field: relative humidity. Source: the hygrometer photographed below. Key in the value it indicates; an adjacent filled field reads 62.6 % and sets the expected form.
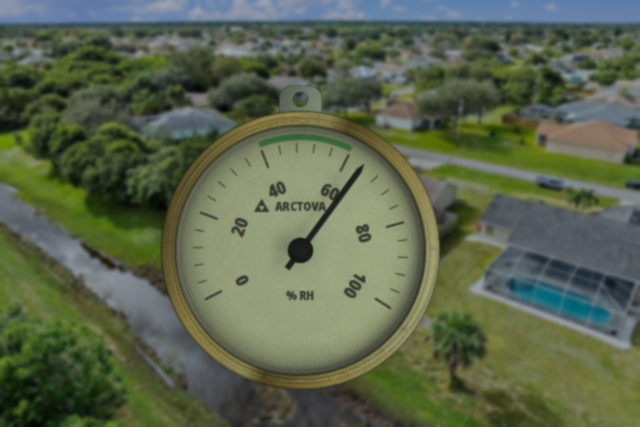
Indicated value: 64 %
